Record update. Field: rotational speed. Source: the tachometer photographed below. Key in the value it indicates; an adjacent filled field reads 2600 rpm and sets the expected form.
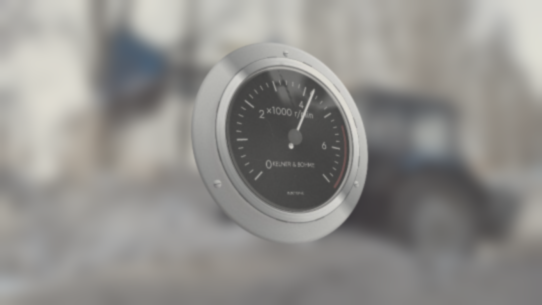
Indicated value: 4200 rpm
